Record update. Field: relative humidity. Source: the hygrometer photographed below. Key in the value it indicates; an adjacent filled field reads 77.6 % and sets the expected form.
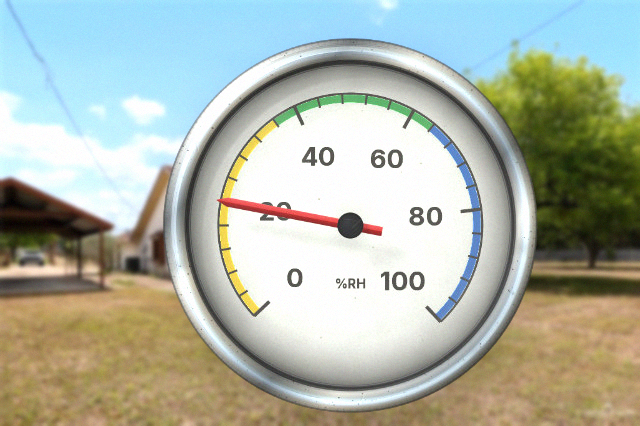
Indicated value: 20 %
